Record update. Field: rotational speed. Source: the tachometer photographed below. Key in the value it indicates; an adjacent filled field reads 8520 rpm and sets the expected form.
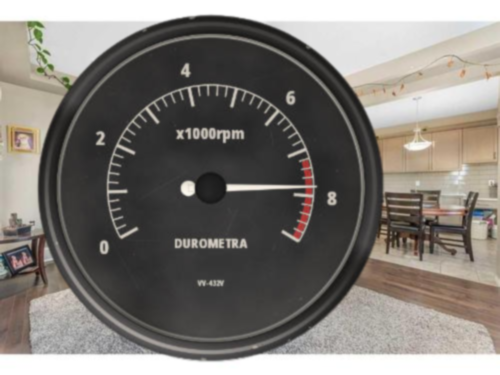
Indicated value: 7800 rpm
